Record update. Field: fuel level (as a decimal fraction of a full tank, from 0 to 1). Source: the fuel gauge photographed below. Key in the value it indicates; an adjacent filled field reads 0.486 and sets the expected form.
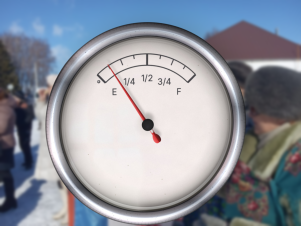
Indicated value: 0.125
